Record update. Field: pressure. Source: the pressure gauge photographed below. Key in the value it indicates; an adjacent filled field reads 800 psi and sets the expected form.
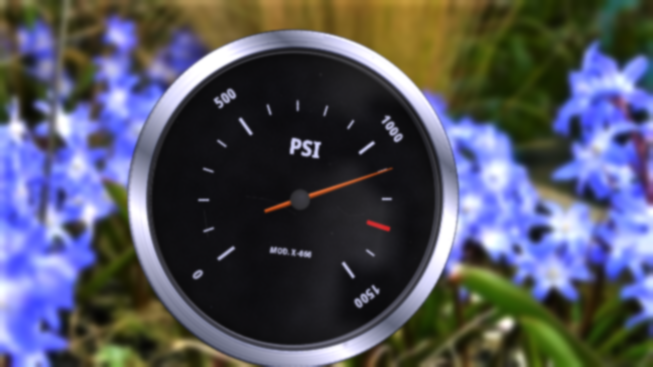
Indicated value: 1100 psi
